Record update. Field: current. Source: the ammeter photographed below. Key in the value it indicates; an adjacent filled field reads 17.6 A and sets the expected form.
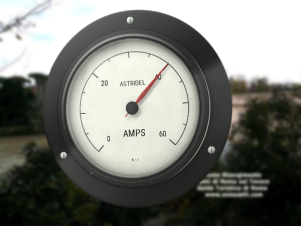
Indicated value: 40 A
